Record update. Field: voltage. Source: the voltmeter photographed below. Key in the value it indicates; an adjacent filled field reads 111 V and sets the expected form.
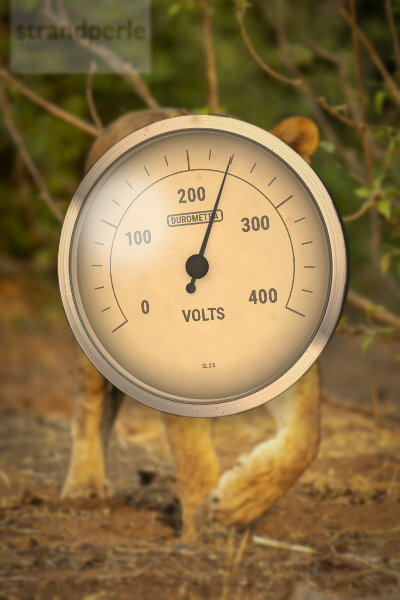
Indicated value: 240 V
